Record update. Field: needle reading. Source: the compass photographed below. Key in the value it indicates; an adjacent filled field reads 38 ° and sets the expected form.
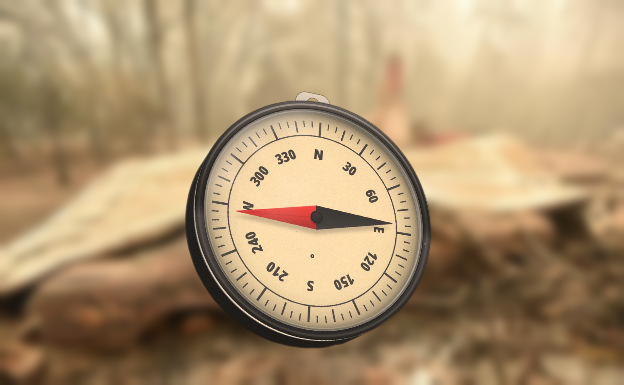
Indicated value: 265 °
